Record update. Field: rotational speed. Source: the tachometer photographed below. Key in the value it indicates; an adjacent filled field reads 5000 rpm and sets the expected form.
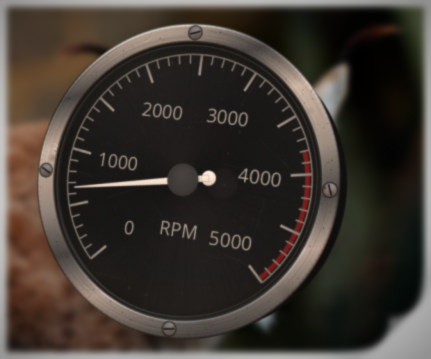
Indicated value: 650 rpm
